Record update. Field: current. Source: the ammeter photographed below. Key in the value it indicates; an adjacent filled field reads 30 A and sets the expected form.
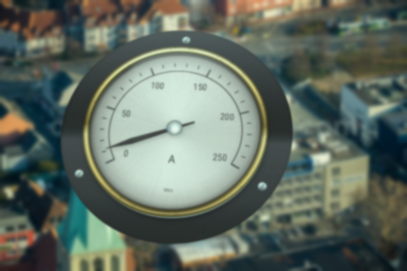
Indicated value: 10 A
